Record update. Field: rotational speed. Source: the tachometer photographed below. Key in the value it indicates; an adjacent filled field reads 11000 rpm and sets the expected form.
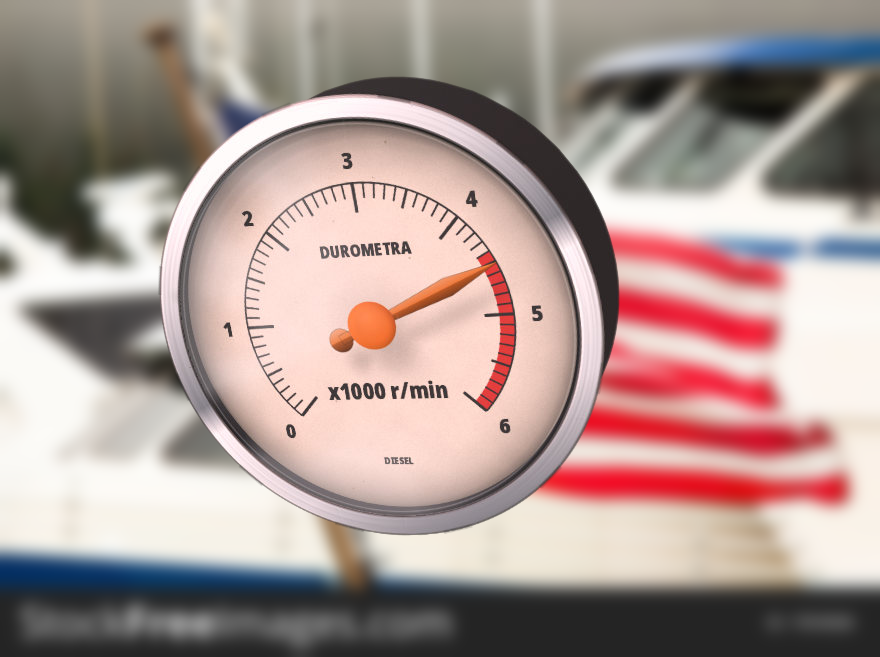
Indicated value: 4500 rpm
